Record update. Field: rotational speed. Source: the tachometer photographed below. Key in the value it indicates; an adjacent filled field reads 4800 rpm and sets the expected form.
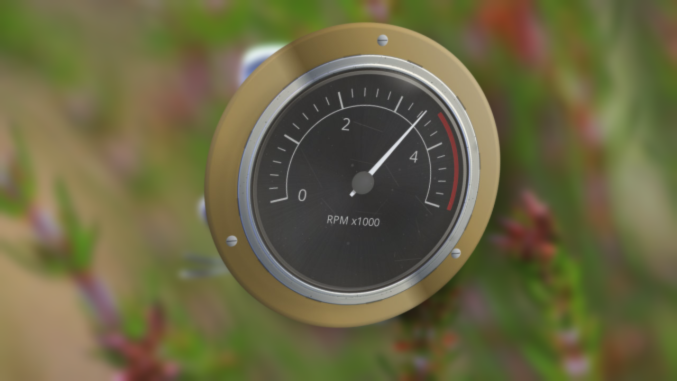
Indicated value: 3400 rpm
